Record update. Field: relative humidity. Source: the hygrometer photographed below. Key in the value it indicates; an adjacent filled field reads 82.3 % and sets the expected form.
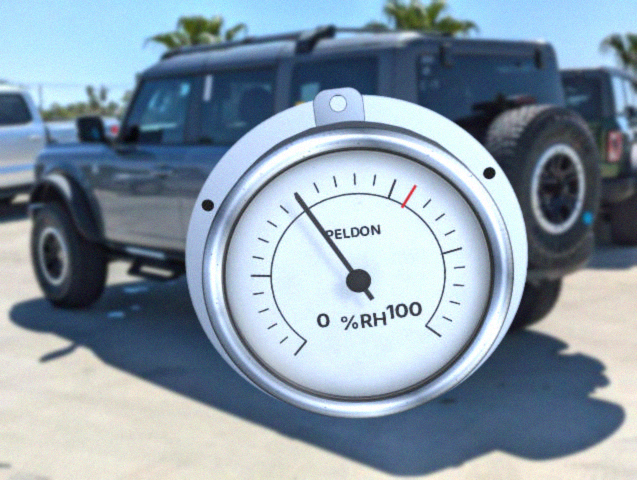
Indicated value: 40 %
